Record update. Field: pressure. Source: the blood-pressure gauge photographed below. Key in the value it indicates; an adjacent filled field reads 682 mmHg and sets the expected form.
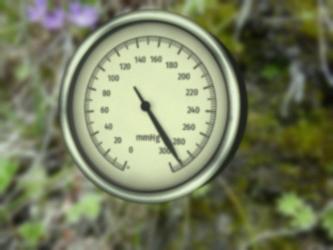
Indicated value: 290 mmHg
